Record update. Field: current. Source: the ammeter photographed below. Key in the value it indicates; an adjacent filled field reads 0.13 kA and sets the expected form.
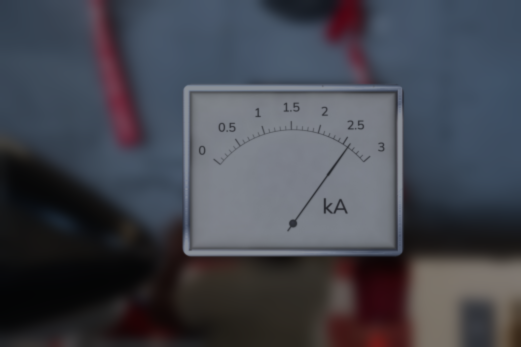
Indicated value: 2.6 kA
